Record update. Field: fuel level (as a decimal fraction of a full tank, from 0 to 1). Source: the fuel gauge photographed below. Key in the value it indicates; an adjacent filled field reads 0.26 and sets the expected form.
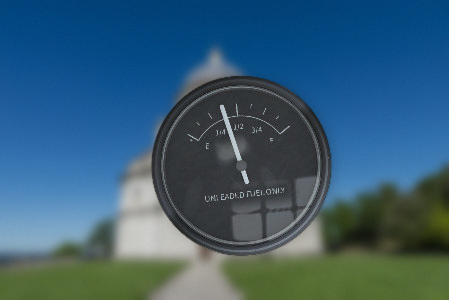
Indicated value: 0.375
